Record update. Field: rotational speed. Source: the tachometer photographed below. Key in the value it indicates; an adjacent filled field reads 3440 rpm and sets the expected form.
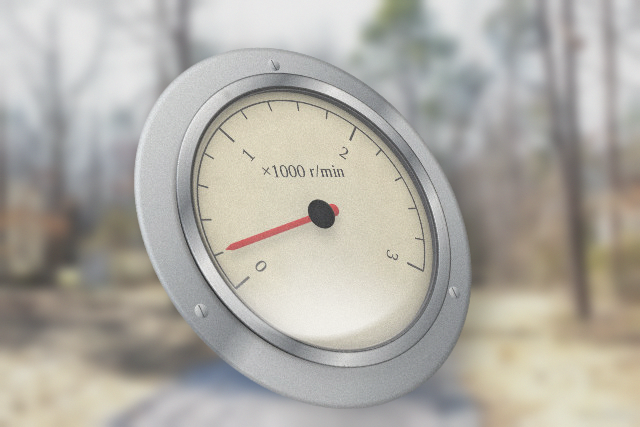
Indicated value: 200 rpm
